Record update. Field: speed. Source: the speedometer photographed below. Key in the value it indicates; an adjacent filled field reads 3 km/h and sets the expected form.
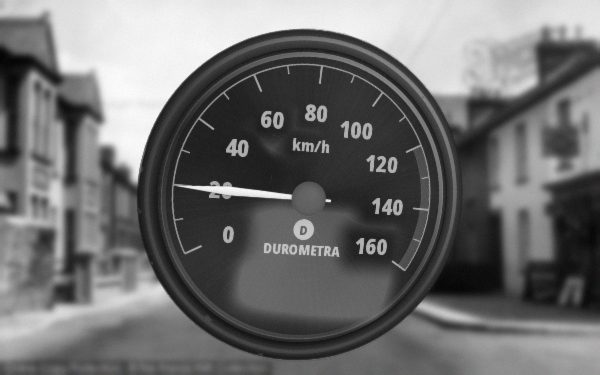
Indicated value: 20 km/h
